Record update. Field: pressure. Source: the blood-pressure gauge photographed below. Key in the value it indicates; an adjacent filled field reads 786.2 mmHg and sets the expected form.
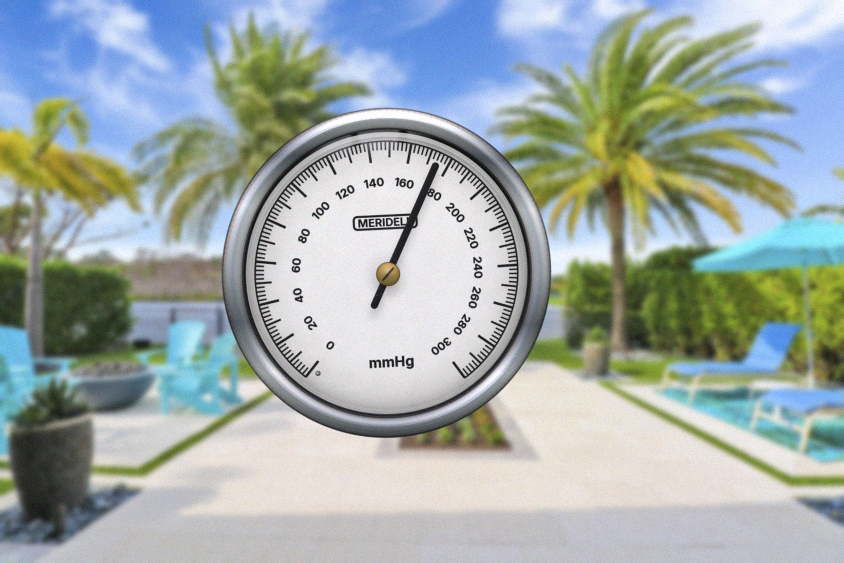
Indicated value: 174 mmHg
